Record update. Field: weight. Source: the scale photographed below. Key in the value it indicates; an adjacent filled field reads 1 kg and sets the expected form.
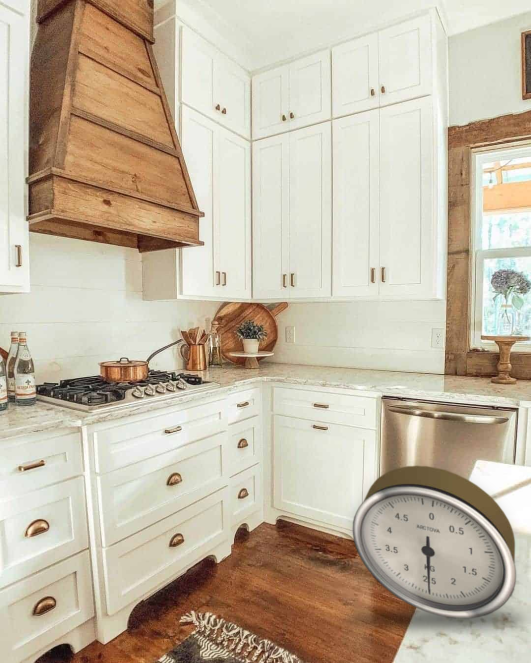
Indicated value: 2.5 kg
